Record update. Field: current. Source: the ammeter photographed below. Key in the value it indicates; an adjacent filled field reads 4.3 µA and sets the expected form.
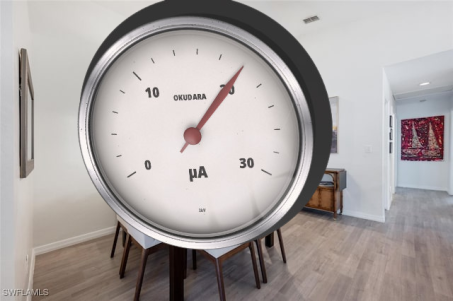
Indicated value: 20 µA
